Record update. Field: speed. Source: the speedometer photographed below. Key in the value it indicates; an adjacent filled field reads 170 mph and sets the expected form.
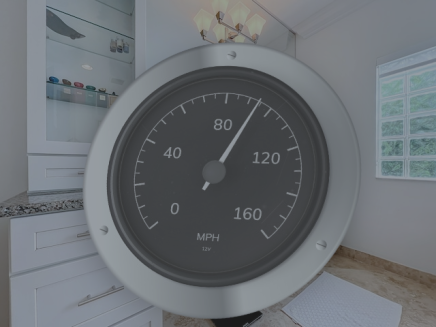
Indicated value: 95 mph
